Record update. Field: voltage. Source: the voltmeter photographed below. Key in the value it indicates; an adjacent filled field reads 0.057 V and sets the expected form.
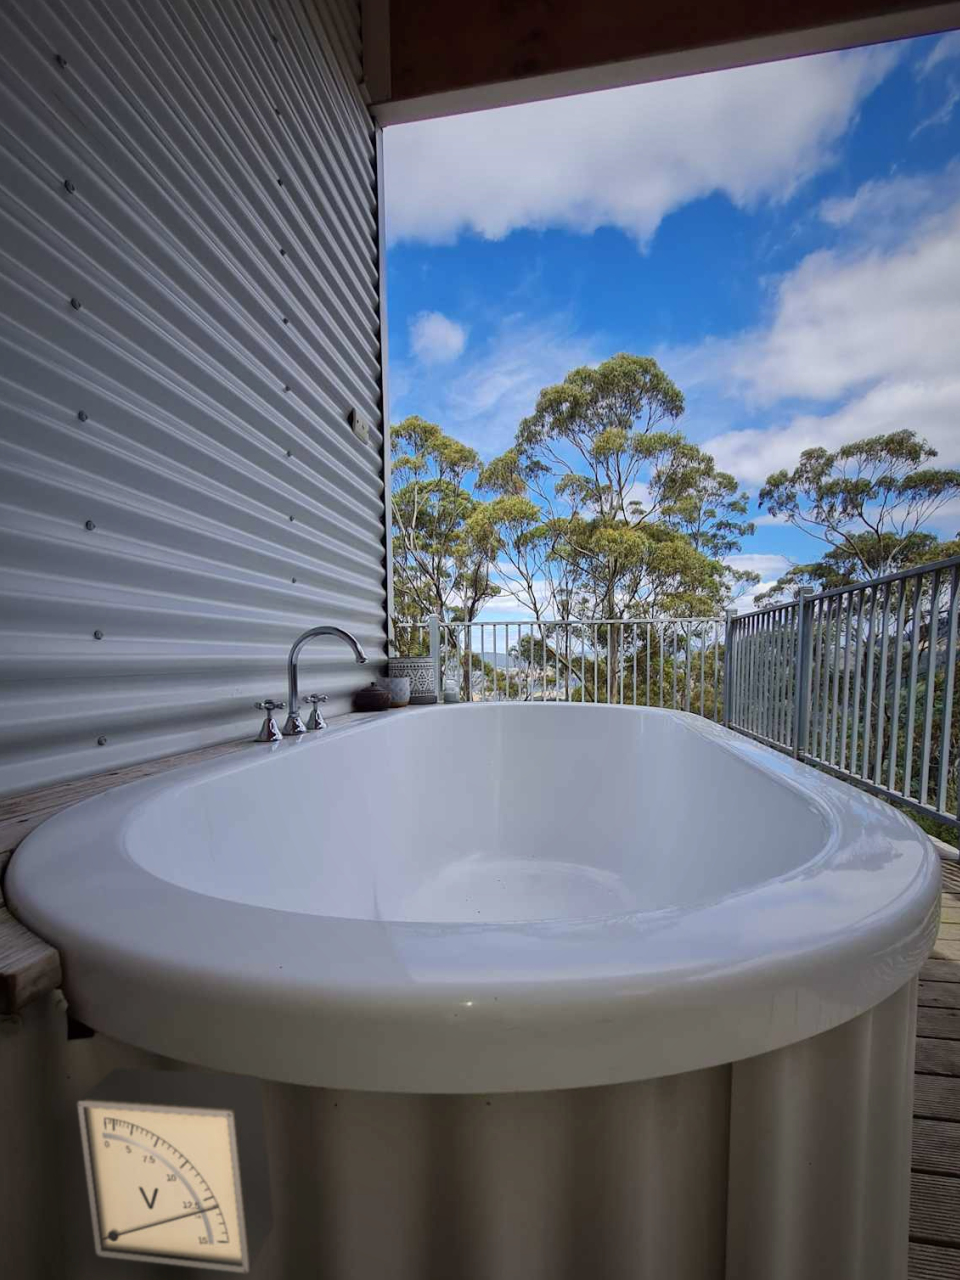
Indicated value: 13 V
